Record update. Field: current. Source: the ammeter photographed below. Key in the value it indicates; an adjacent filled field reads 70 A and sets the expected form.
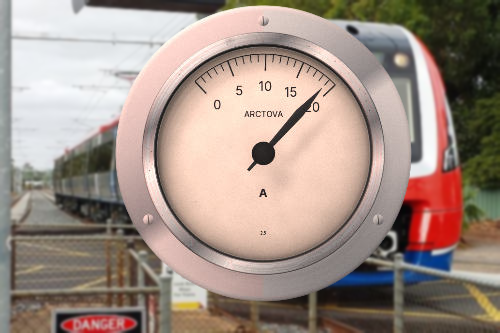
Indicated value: 19 A
